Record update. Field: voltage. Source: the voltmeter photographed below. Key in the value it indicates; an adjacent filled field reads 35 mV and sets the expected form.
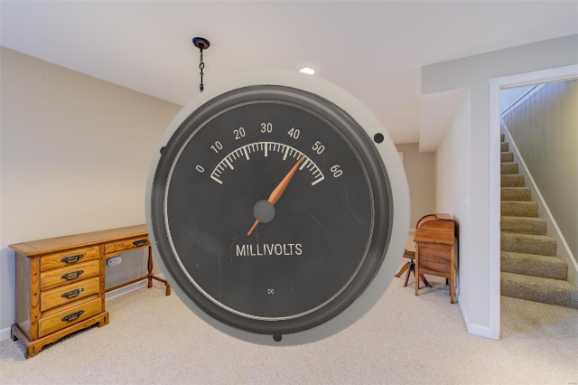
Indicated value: 48 mV
